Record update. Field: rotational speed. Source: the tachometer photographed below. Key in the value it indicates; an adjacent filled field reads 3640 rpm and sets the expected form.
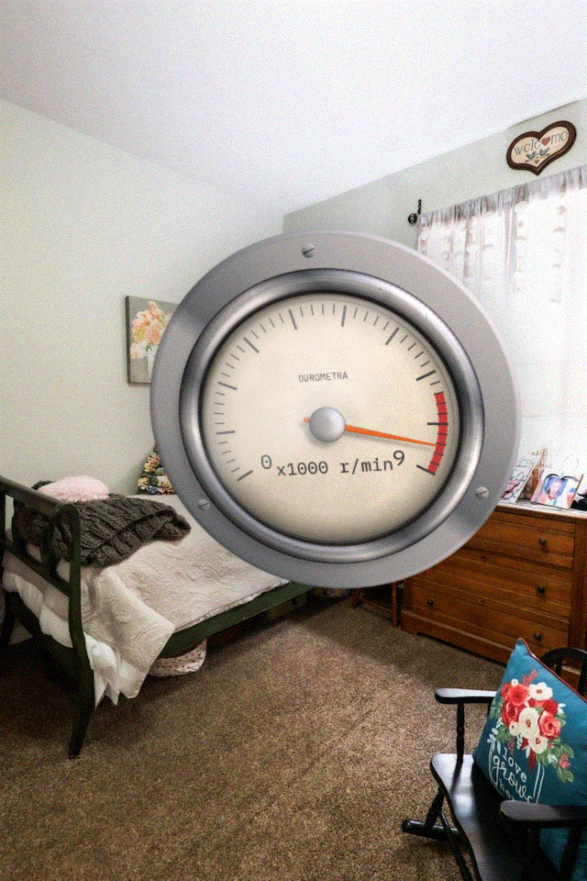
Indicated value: 8400 rpm
